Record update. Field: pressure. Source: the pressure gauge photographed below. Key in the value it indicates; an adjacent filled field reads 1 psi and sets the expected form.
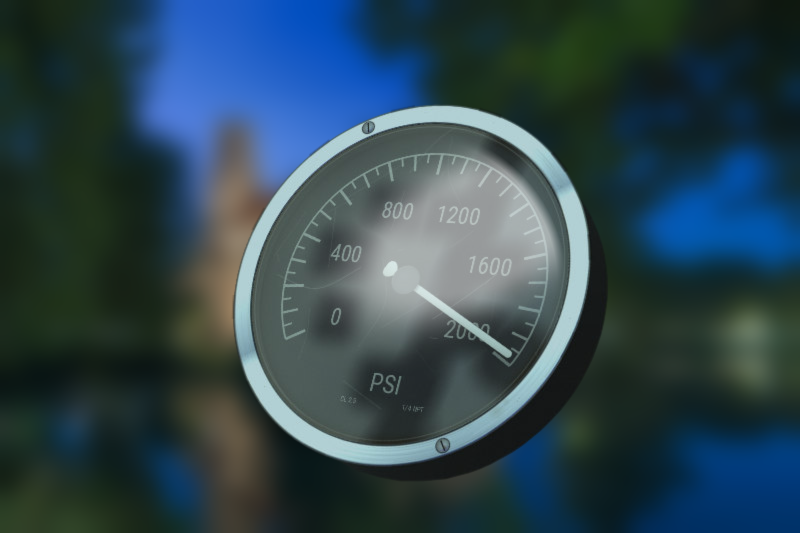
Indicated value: 1975 psi
